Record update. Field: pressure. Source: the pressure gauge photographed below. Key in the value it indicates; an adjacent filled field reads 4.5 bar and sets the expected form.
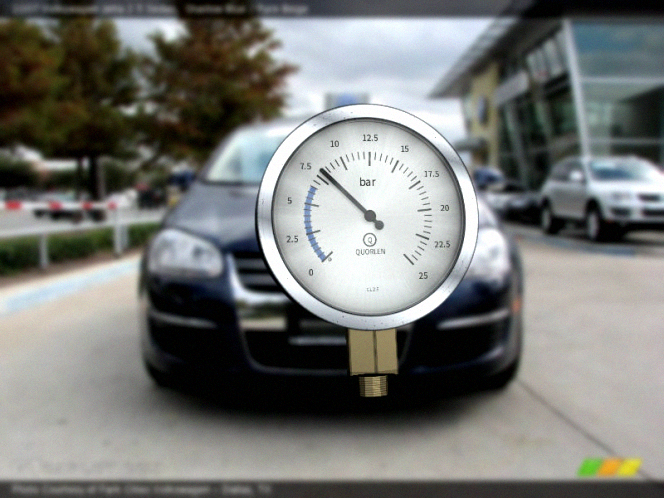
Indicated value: 8 bar
